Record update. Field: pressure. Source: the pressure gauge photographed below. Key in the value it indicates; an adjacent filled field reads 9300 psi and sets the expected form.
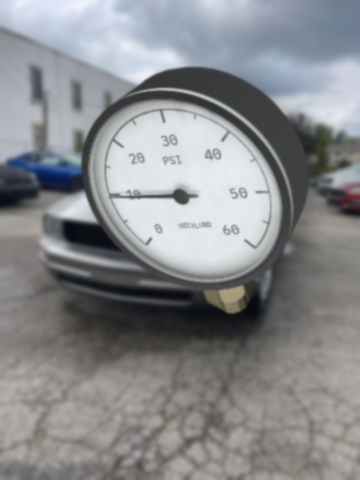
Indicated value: 10 psi
